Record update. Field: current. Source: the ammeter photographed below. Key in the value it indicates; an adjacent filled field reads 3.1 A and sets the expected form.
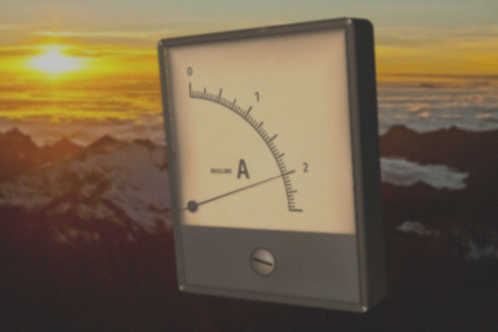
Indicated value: 2 A
